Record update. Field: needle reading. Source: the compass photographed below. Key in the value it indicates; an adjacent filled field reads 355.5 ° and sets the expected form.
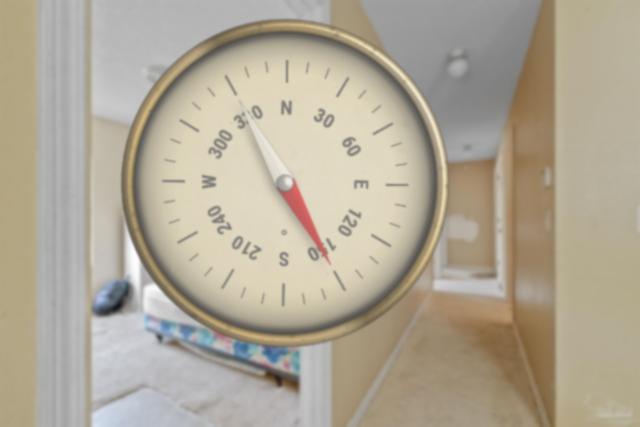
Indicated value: 150 °
